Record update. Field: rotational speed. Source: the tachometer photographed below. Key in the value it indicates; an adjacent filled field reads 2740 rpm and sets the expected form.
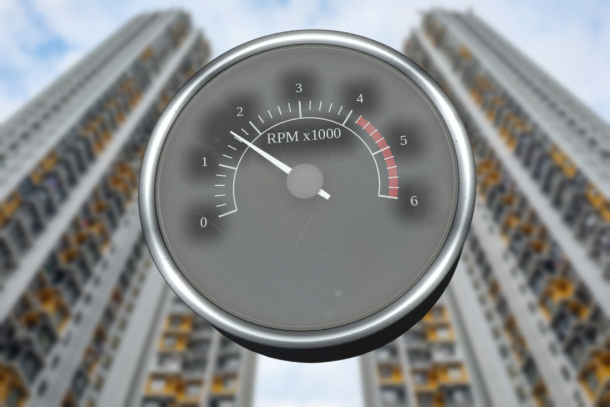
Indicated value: 1600 rpm
